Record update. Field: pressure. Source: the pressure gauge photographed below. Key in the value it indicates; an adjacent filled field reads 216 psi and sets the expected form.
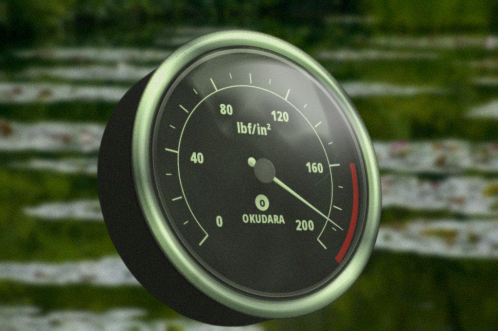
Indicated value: 190 psi
